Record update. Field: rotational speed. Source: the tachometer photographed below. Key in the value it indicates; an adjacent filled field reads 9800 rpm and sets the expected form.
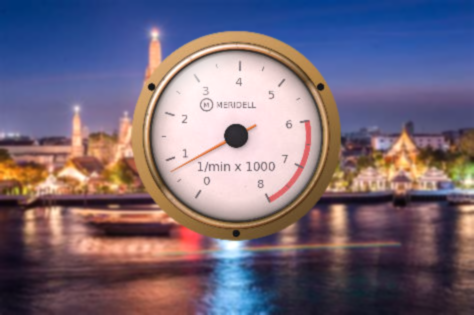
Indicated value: 750 rpm
